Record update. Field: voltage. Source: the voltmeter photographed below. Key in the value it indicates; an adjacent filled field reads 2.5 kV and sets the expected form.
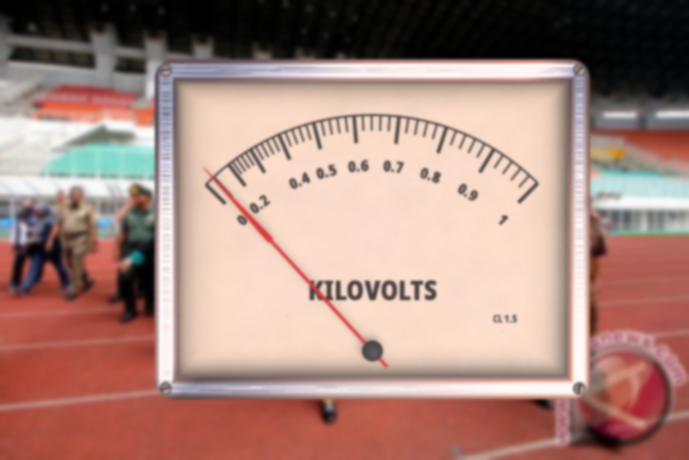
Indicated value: 0.1 kV
